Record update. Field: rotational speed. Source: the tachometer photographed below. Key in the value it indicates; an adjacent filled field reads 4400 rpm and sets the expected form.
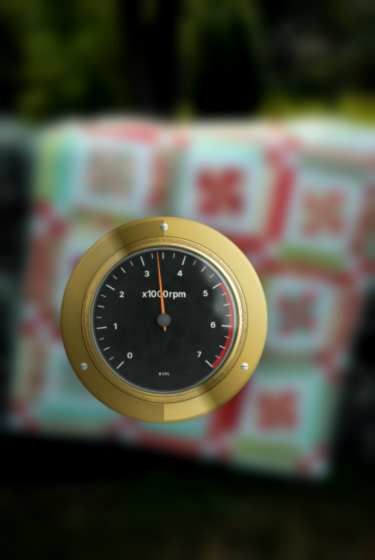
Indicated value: 3375 rpm
